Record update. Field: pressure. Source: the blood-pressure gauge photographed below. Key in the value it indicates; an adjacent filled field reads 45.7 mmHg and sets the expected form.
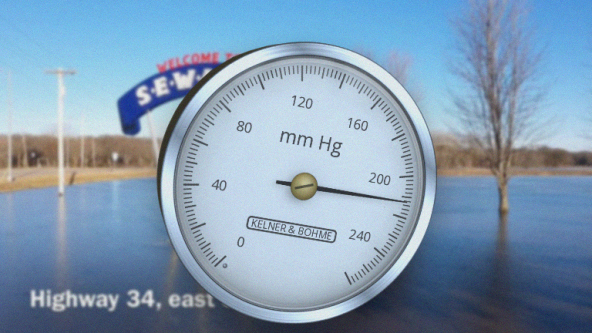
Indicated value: 212 mmHg
